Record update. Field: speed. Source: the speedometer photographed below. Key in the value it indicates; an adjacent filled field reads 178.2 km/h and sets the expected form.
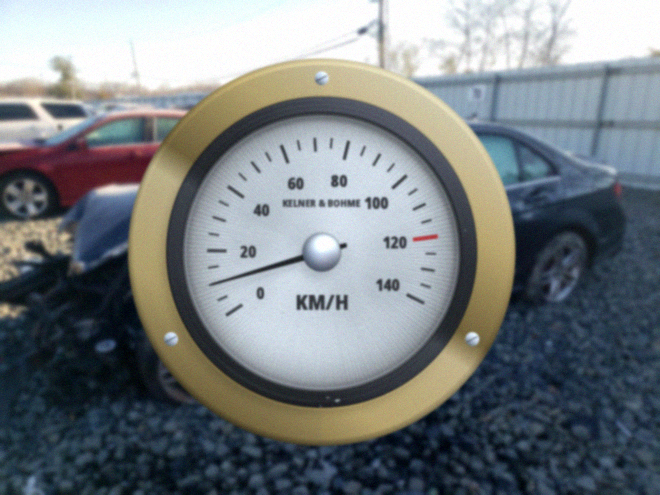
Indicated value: 10 km/h
